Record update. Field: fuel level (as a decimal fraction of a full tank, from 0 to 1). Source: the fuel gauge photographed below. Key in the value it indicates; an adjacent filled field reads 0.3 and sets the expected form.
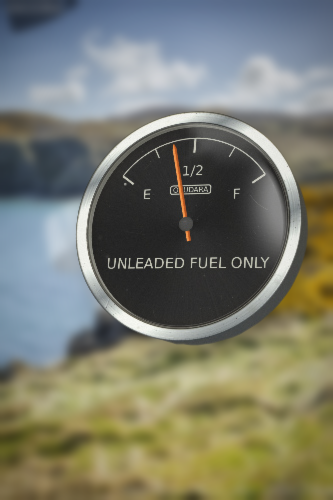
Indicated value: 0.375
